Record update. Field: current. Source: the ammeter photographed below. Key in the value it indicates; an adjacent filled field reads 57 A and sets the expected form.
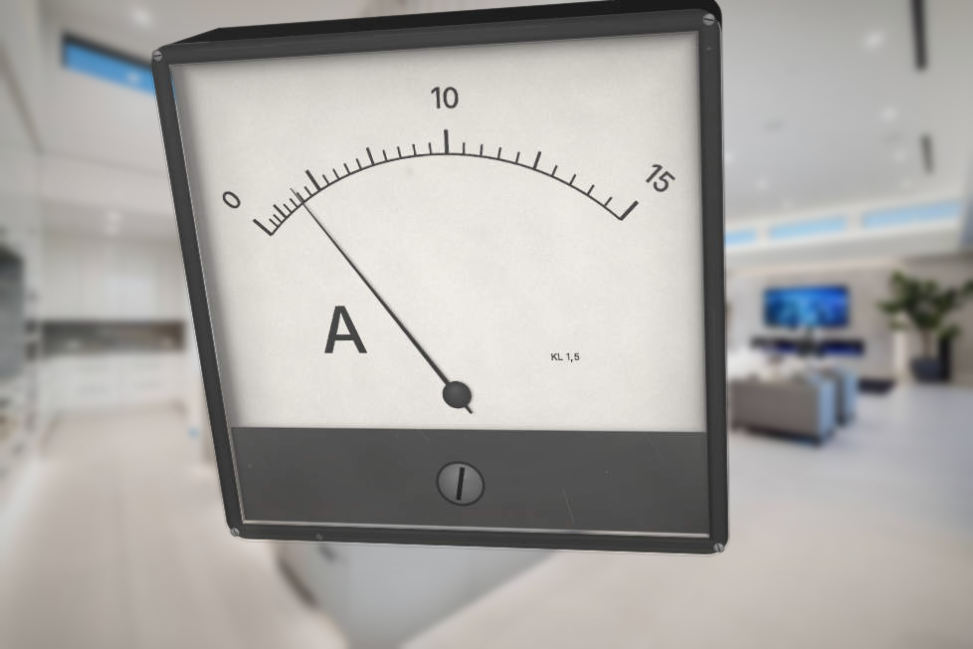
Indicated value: 4 A
